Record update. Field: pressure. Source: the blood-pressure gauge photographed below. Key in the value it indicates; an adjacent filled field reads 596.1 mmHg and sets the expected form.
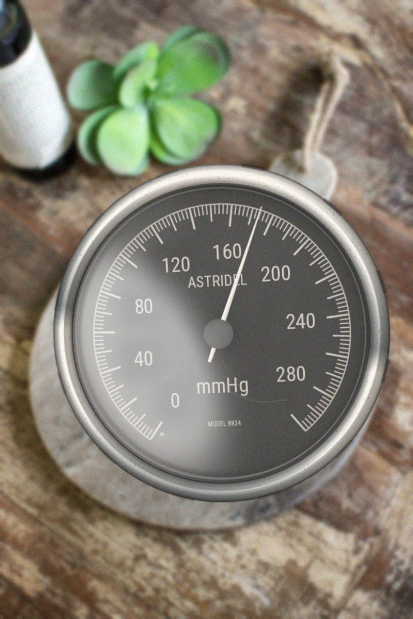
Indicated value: 174 mmHg
